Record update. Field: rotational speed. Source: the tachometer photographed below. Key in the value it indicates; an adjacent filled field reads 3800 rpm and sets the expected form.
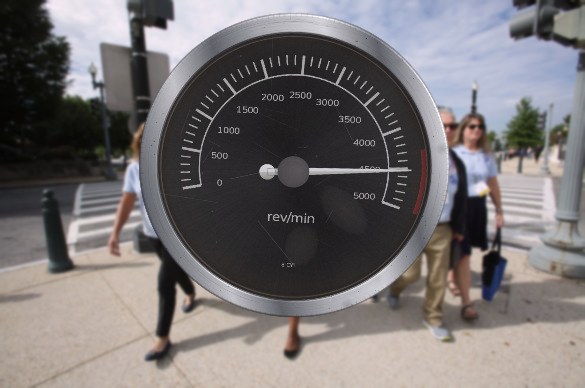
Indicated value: 4500 rpm
